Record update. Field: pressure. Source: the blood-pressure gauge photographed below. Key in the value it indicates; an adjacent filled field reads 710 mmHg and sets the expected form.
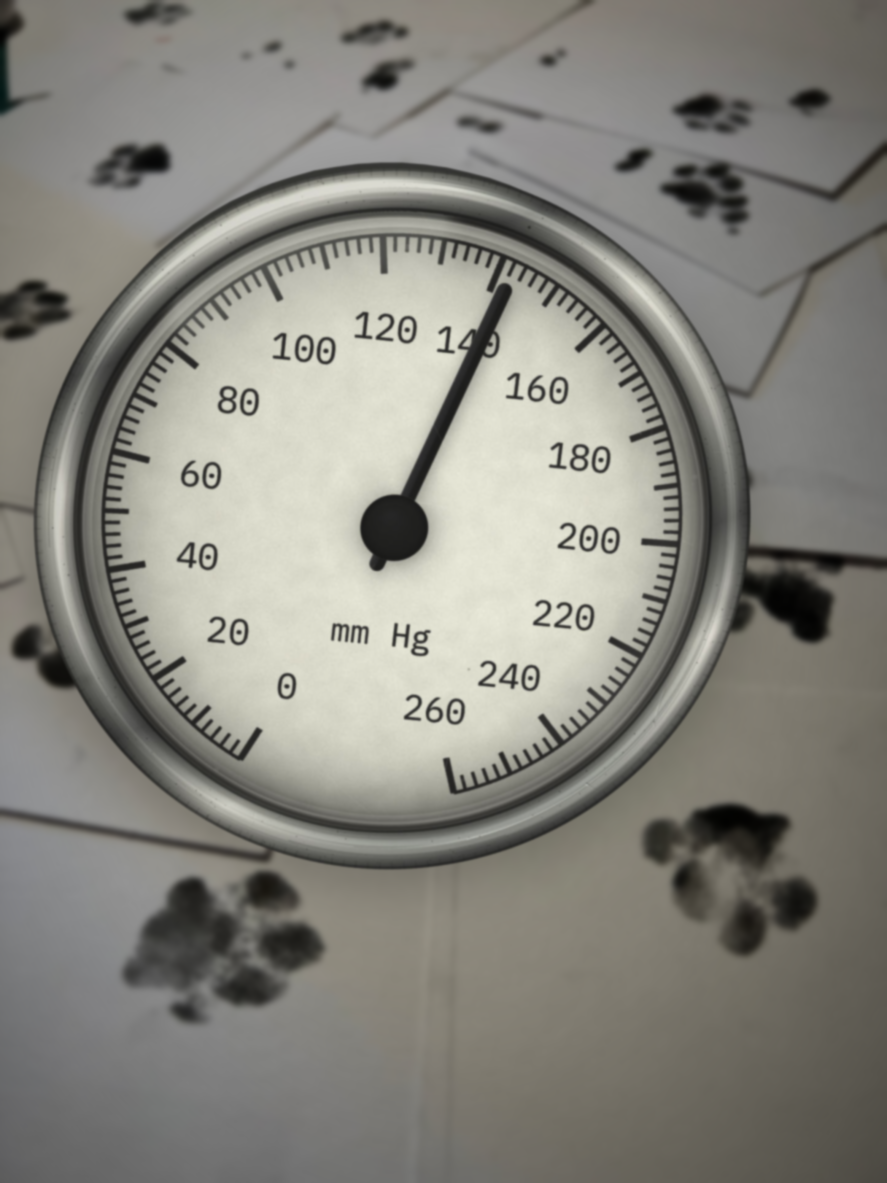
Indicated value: 142 mmHg
